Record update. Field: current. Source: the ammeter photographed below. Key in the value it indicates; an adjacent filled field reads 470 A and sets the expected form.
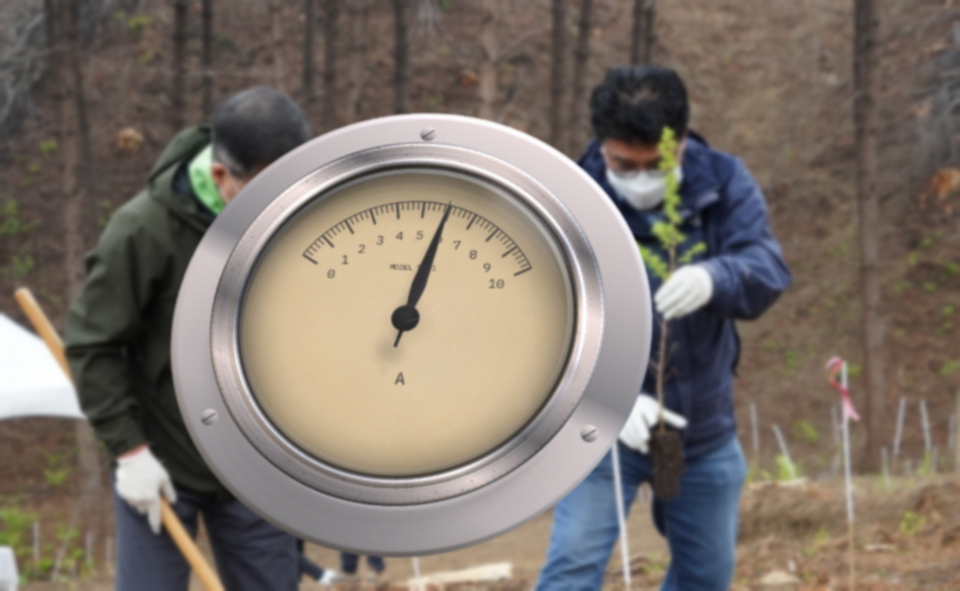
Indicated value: 6 A
